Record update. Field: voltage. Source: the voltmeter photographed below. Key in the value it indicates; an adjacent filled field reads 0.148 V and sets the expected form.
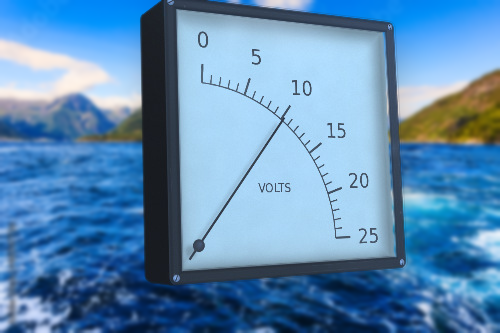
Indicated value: 10 V
